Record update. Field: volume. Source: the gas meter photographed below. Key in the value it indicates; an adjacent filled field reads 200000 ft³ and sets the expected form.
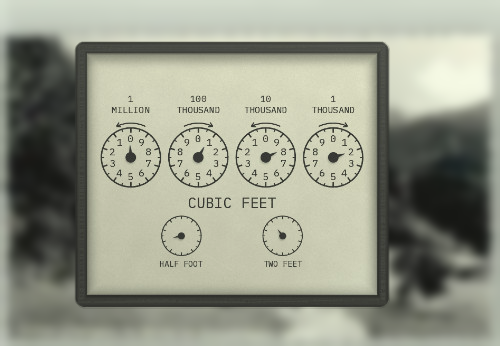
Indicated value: 8200 ft³
